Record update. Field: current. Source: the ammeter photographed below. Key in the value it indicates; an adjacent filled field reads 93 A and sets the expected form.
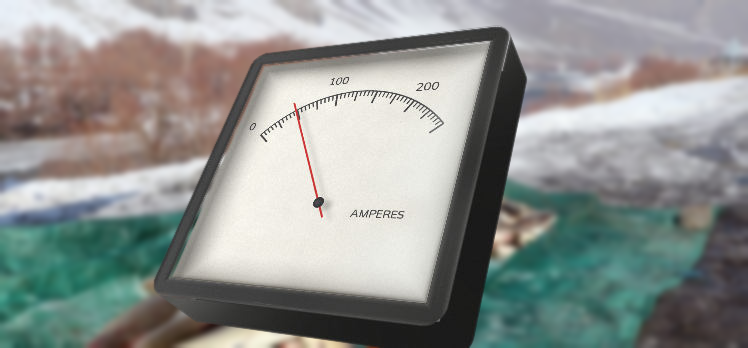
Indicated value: 50 A
